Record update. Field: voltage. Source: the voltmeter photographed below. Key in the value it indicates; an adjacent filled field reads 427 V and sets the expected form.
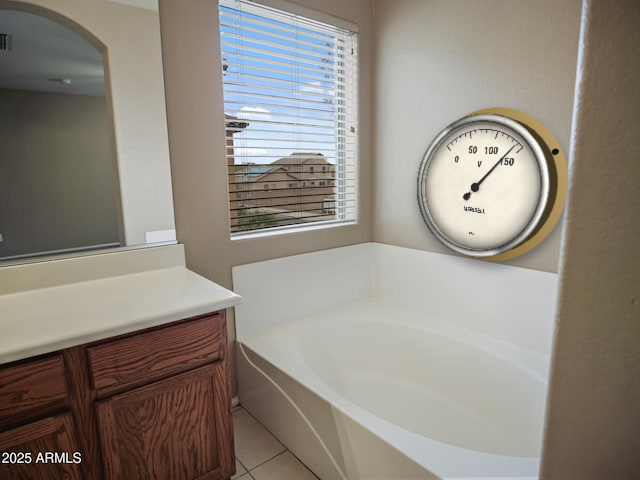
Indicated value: 140 V
